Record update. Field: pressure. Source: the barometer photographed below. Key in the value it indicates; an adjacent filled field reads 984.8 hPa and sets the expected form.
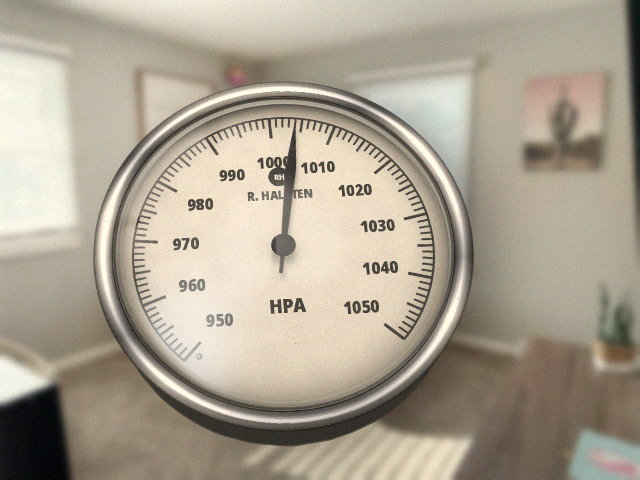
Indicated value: 1004 hPa
